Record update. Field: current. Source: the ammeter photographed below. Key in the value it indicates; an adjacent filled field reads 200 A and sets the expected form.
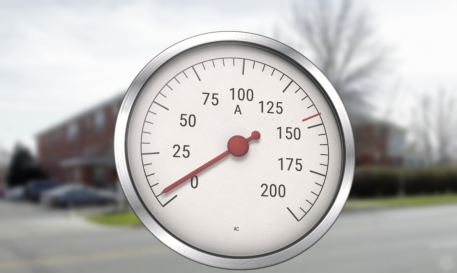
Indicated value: 5 A
